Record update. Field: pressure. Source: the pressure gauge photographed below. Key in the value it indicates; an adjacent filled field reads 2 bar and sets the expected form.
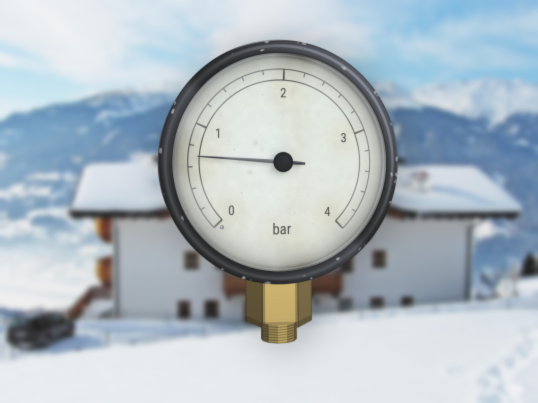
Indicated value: 0.7 bar
